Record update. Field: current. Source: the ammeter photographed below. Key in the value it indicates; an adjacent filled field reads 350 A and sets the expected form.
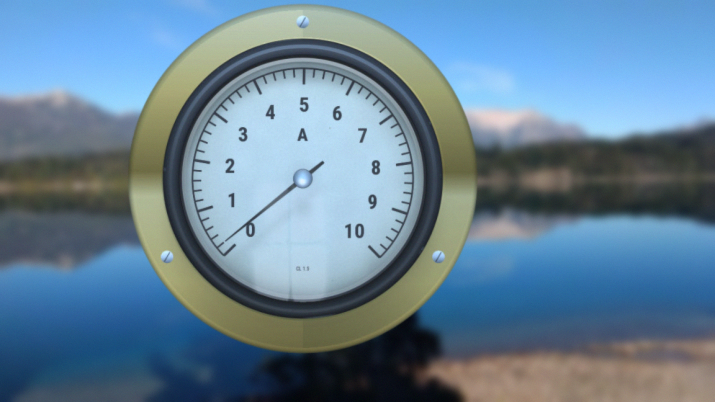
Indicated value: 0.2 A
